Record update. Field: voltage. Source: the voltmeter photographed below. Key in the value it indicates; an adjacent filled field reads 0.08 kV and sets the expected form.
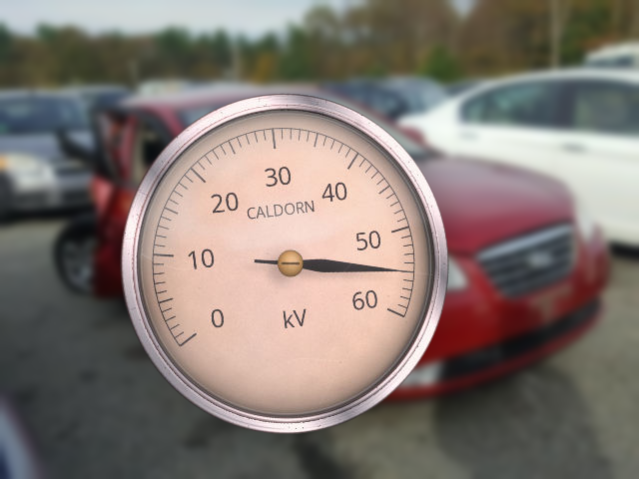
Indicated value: 55 kV
